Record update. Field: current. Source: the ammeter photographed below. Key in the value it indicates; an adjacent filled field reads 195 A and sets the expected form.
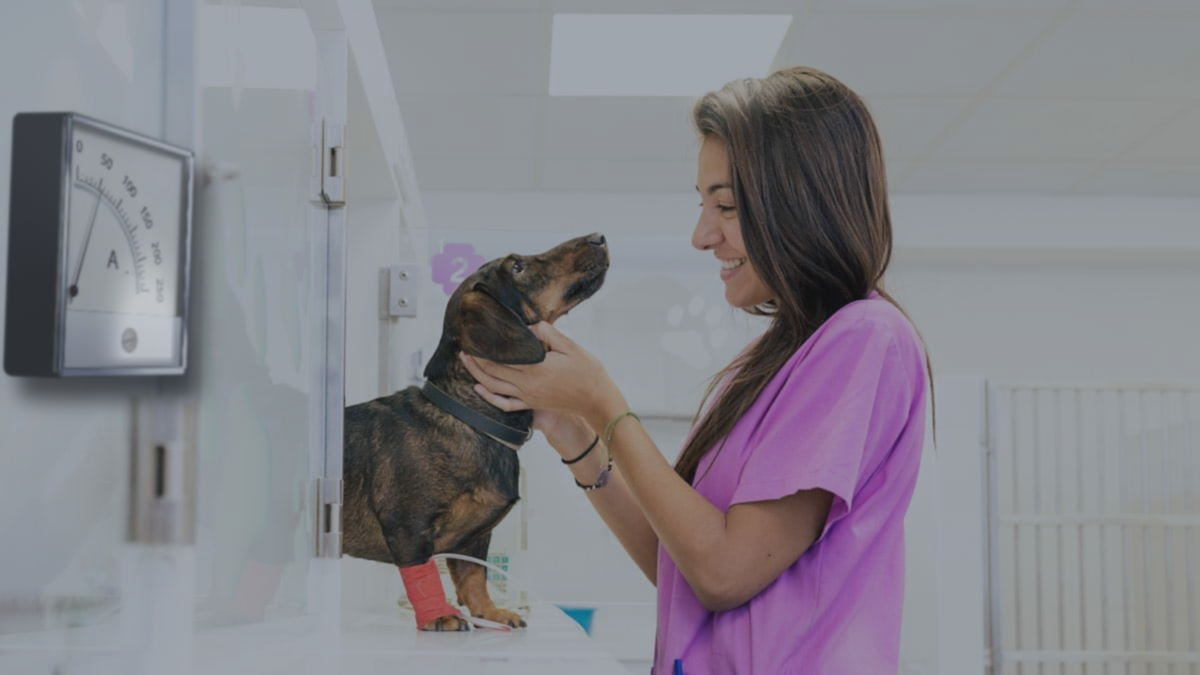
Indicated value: 50 A
